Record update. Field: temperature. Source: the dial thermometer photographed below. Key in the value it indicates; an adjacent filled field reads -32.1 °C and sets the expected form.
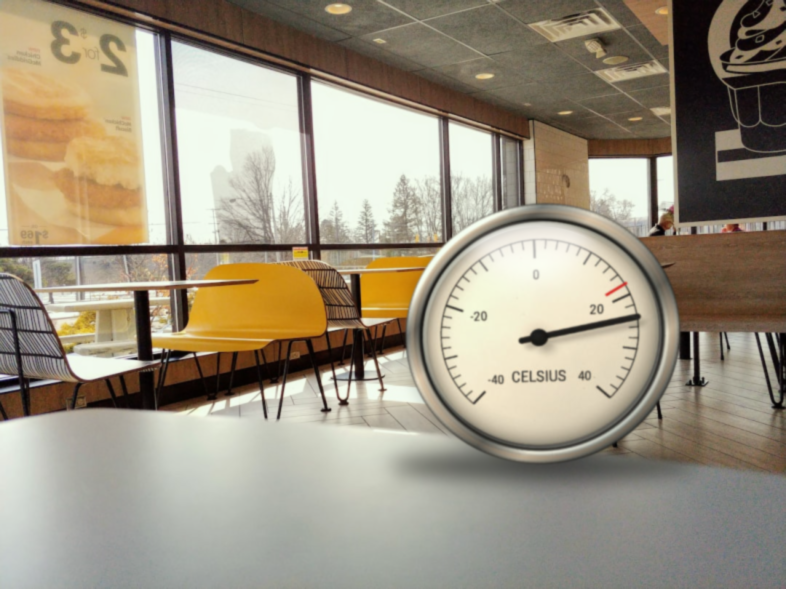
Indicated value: 24 °C
